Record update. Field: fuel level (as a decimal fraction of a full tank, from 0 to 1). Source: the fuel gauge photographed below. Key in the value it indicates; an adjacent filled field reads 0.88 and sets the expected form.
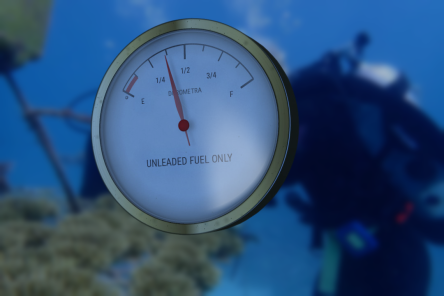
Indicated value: 0.375
